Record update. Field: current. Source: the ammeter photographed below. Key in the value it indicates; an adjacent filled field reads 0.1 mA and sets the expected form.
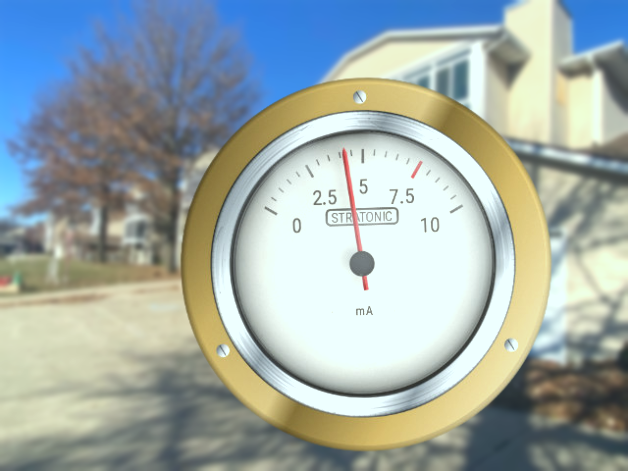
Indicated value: 4.25 mA
